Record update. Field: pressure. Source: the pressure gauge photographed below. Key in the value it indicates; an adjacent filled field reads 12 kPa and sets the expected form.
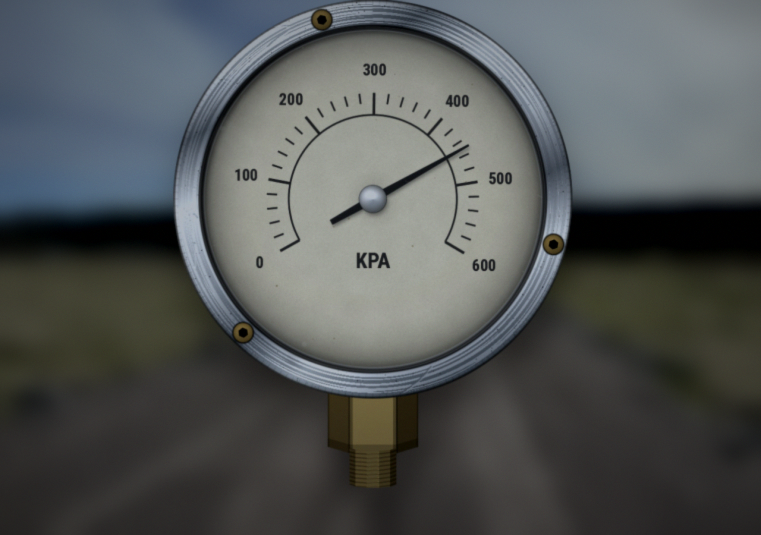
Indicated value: 450 kPa
